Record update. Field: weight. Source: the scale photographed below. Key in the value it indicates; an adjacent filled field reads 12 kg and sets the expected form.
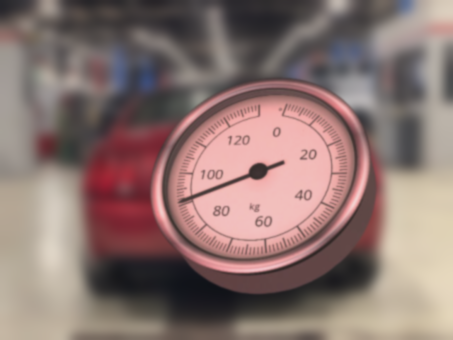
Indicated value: 90 kg
